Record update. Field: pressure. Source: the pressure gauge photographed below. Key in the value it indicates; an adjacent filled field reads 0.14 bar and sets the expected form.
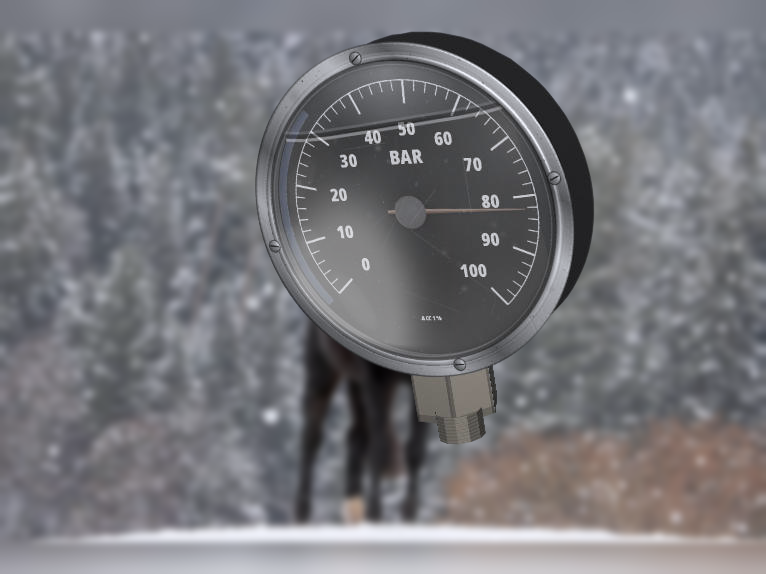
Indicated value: 82 bar
